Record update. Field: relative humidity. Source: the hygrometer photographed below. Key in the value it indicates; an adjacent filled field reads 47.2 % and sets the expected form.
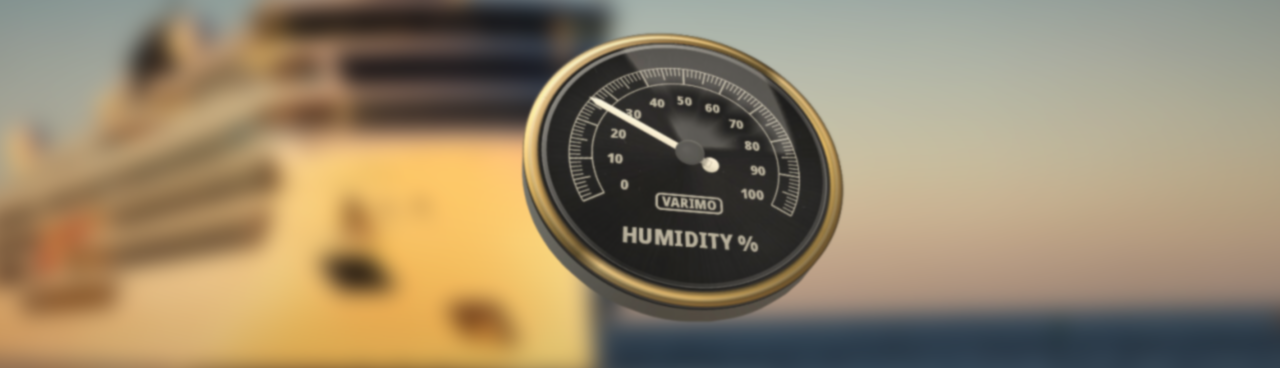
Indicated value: 25 %
